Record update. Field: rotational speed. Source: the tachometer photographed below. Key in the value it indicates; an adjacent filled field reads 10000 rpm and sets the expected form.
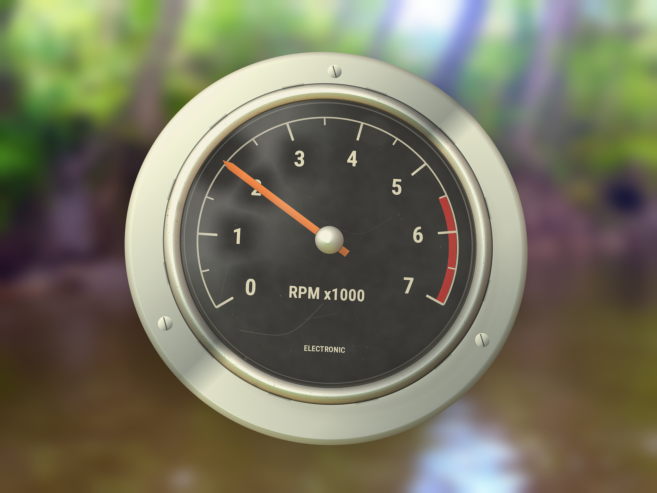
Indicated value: 2000 rpm
